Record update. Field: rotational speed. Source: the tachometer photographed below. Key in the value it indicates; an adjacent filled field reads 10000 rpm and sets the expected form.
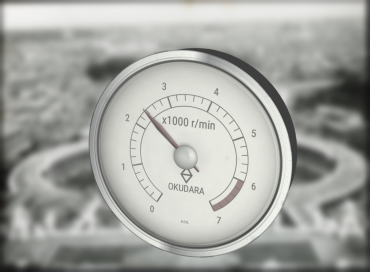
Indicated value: 2400 rpm
